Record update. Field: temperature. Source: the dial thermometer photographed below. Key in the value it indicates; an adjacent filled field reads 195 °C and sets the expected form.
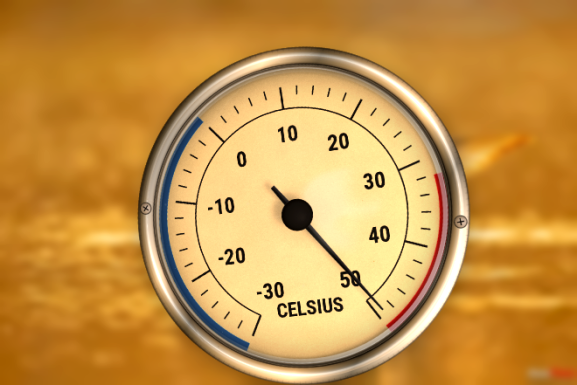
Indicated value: 49 °C
